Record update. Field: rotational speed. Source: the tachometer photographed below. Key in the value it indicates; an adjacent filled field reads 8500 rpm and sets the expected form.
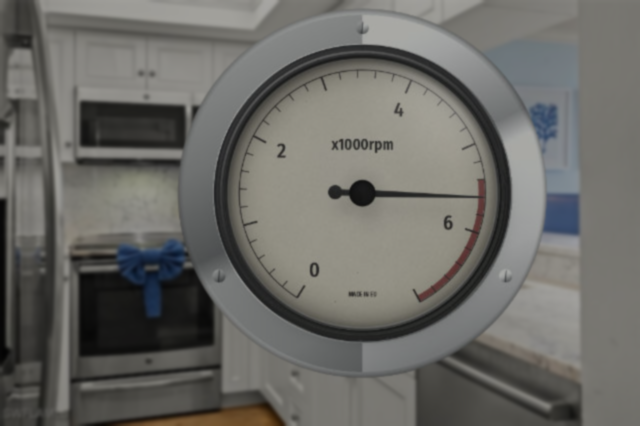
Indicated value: 5600 rpm
